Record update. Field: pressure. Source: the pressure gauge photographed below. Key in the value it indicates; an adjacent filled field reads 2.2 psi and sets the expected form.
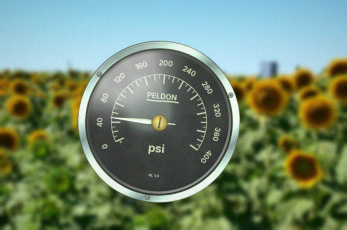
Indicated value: 50 psi
